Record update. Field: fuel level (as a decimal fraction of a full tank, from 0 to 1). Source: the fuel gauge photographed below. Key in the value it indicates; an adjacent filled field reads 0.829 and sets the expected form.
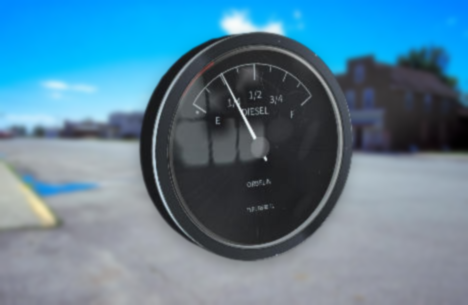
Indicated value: 0.25
